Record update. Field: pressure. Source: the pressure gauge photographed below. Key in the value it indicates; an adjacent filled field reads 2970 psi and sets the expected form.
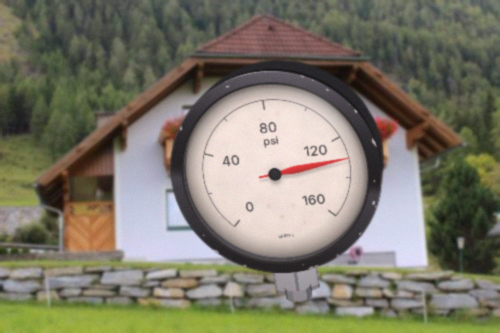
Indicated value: 130 psi
